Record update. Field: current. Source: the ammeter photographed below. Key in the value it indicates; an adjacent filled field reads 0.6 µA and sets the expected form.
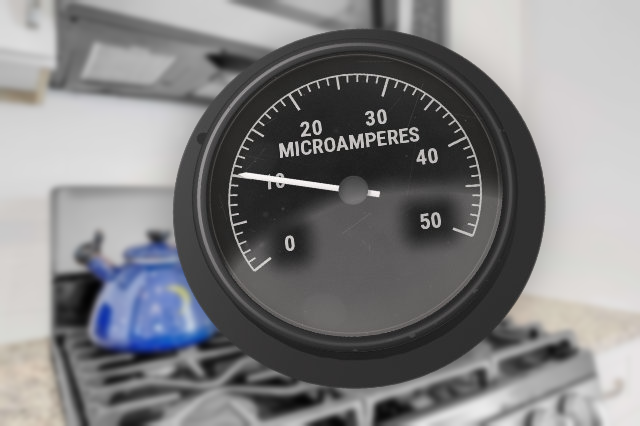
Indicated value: 10 µA
